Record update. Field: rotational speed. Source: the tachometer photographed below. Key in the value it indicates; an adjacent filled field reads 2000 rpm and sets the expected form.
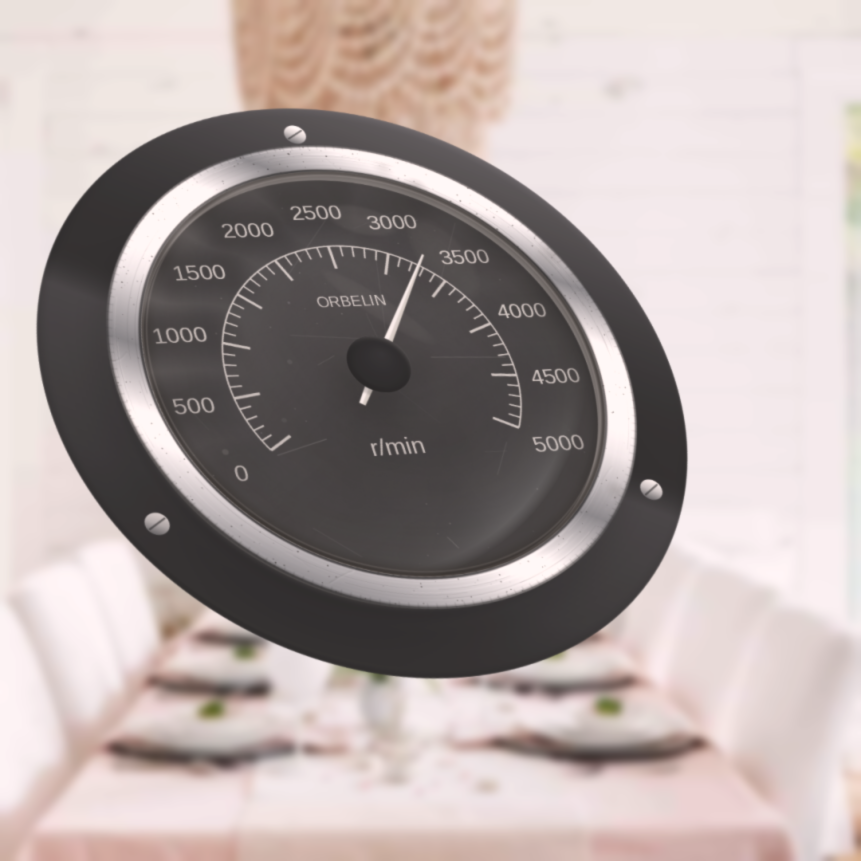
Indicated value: 3250 rpm
